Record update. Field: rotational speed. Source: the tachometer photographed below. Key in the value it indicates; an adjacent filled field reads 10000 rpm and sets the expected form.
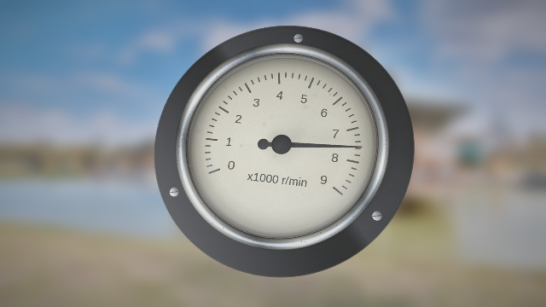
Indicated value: 7600 rpm
